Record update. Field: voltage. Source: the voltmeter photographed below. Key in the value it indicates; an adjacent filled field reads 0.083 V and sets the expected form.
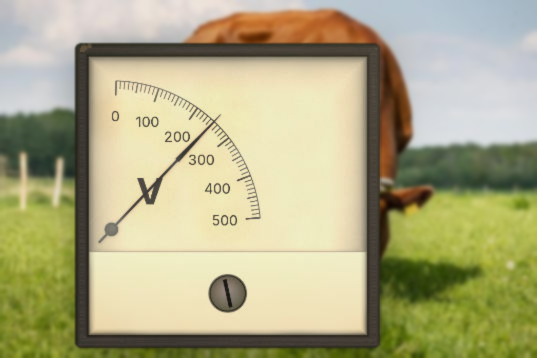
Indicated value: 250 V
